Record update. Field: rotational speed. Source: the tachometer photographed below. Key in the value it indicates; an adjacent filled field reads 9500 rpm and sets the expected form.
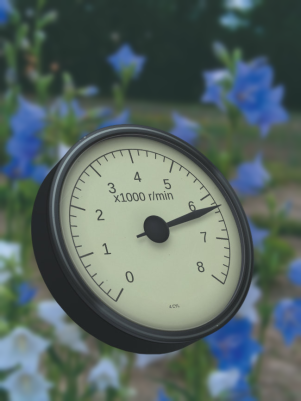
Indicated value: 6300 rpm
